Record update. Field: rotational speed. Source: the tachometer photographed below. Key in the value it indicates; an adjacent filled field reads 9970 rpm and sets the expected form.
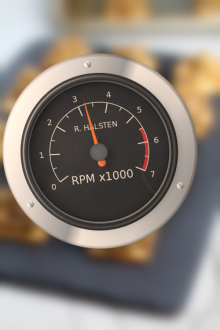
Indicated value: 3250 rpm
